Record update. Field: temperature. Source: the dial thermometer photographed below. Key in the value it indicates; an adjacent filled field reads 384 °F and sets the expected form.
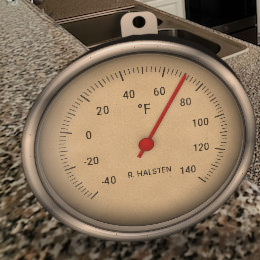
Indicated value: 70 °F
